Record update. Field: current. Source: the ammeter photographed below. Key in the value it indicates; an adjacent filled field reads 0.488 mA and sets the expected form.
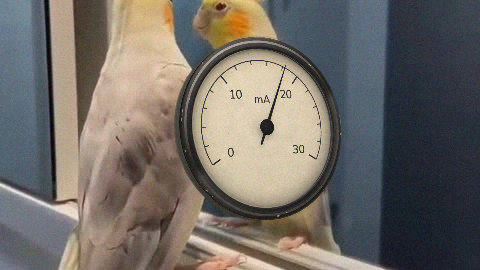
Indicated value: 18 mA
